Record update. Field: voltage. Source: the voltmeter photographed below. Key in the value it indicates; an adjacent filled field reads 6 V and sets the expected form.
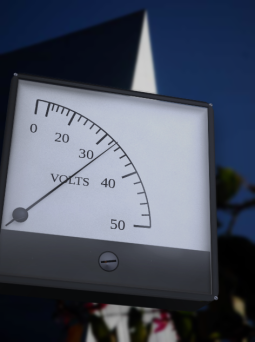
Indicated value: 33 V
